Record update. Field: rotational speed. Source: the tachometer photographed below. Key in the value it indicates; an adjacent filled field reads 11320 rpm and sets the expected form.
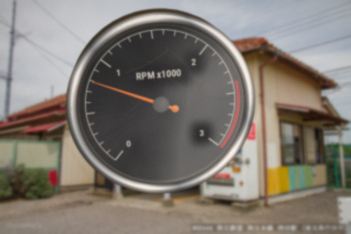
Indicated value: 800 rpm
